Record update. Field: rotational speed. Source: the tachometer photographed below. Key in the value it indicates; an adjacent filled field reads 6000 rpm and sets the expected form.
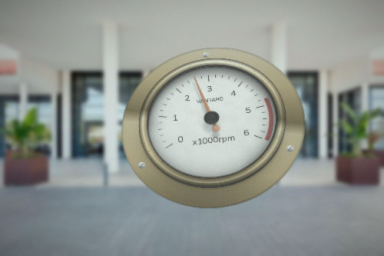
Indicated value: 2600 rpm
